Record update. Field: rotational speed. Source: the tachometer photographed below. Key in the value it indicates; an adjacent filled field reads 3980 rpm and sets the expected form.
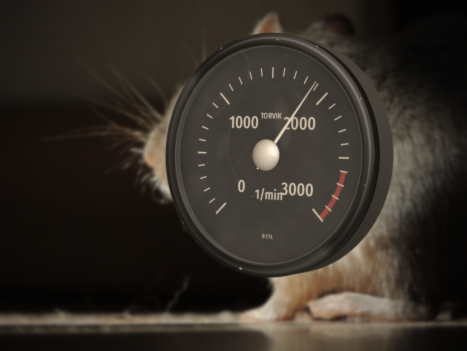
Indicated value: 1900 rpm
